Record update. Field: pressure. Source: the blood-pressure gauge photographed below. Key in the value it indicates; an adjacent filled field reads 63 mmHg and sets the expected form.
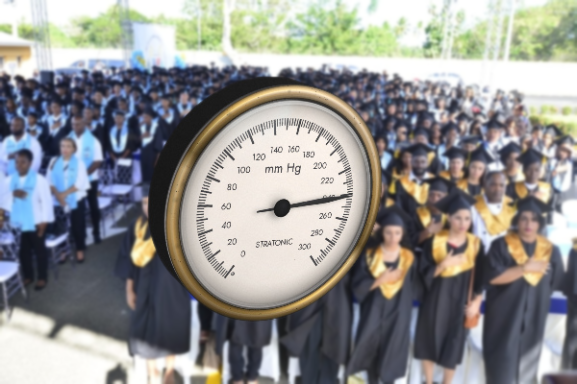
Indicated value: 240 mmHg
